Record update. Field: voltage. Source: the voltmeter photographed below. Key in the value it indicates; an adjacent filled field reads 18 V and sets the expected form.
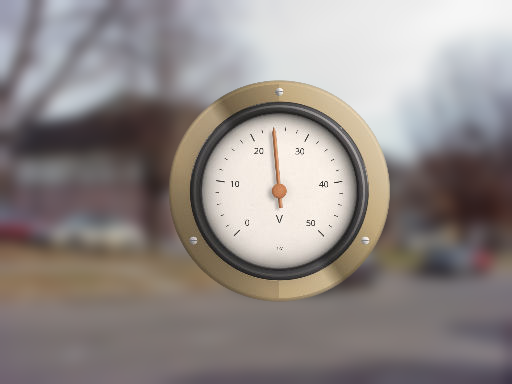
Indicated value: 24 V
